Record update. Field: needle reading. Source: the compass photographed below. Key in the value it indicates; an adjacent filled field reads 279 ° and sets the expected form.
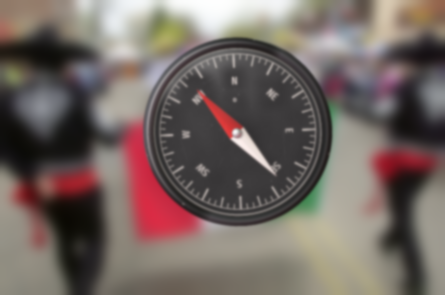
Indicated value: 320 °
